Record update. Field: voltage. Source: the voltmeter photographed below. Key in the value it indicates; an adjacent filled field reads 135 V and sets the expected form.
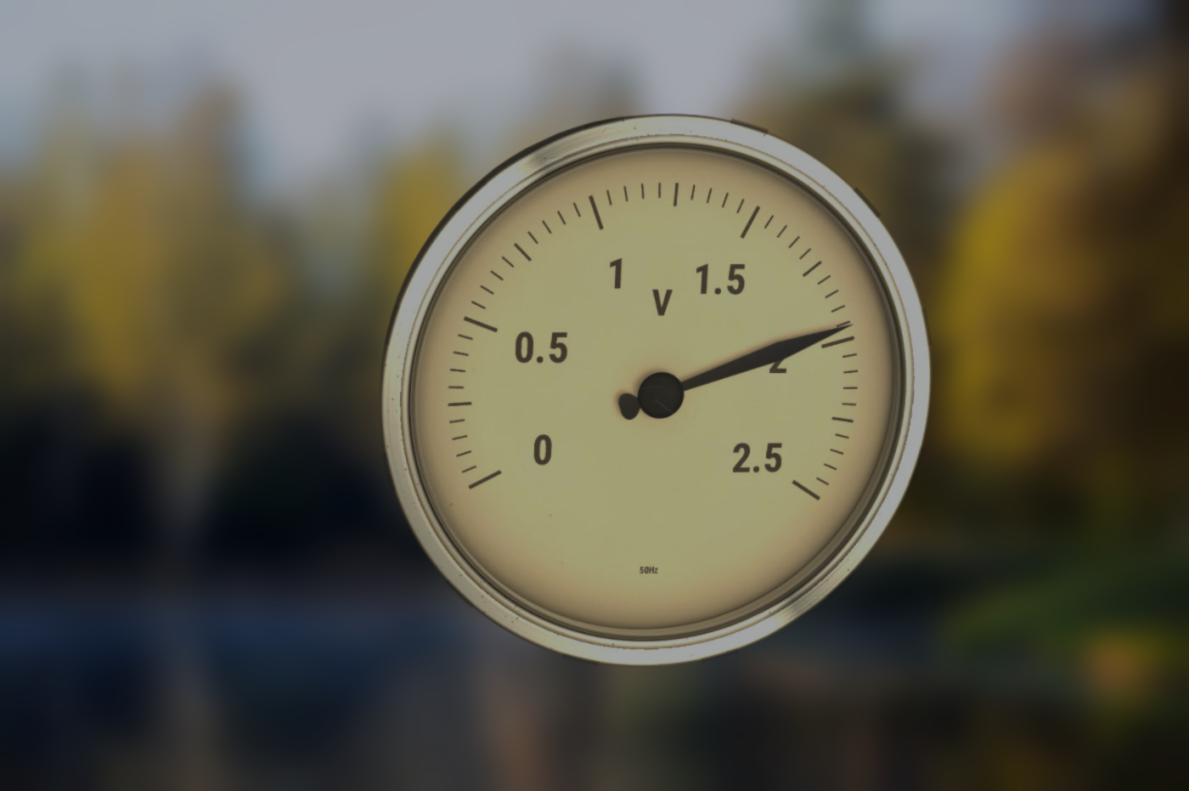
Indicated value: 1.95 V
